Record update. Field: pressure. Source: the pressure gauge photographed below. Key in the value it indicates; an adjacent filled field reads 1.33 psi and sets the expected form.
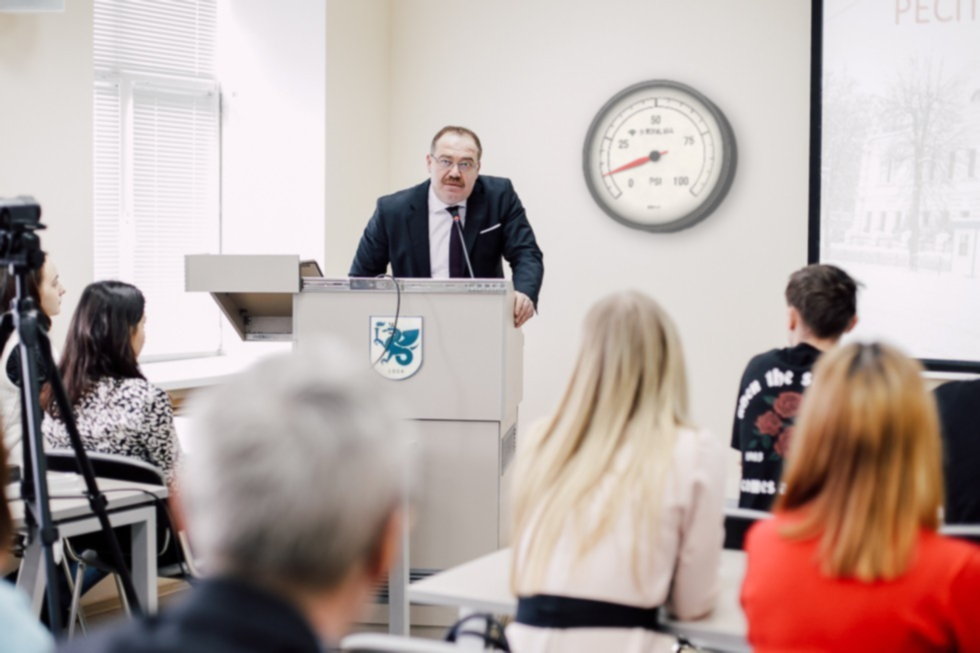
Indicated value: 10 psi
